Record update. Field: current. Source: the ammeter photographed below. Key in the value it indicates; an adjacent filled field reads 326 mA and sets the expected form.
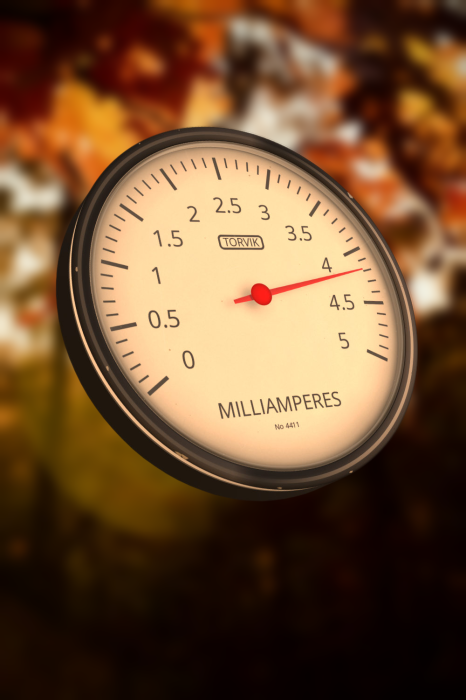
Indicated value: 4.2 mA
